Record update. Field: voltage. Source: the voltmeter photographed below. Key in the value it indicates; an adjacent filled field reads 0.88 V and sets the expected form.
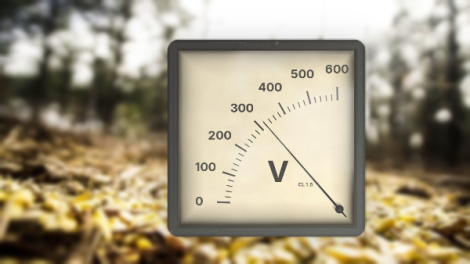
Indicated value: 320 V
